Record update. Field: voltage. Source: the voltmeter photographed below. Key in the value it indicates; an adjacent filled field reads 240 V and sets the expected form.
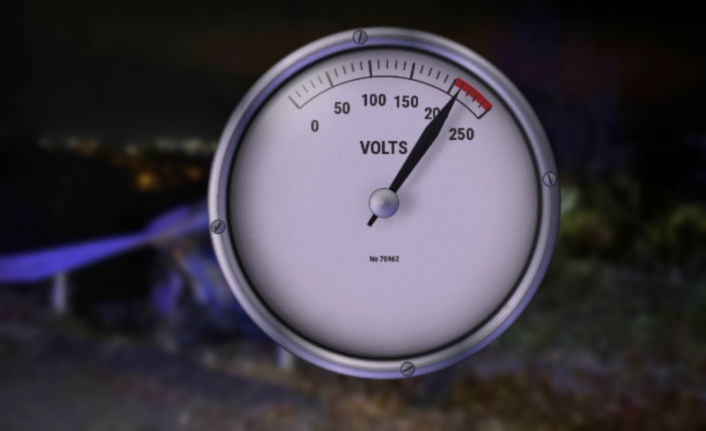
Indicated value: 210 V
